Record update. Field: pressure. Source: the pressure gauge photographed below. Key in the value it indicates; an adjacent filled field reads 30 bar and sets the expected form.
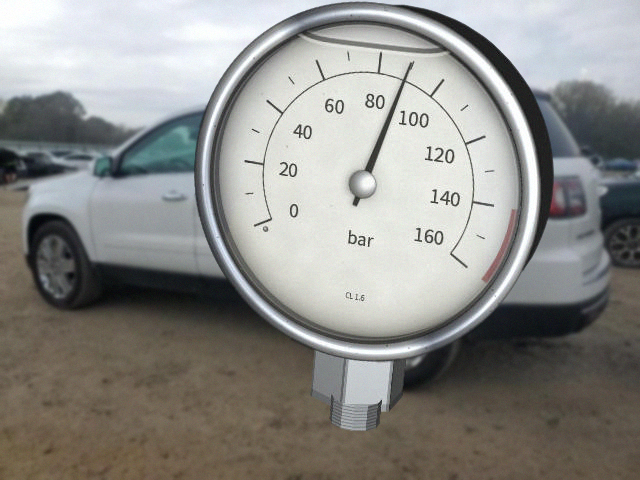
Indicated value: 90 bar
